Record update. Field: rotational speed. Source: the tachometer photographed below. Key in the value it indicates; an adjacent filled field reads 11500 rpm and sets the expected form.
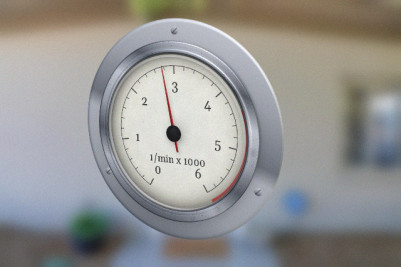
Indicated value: 2800 rpm
